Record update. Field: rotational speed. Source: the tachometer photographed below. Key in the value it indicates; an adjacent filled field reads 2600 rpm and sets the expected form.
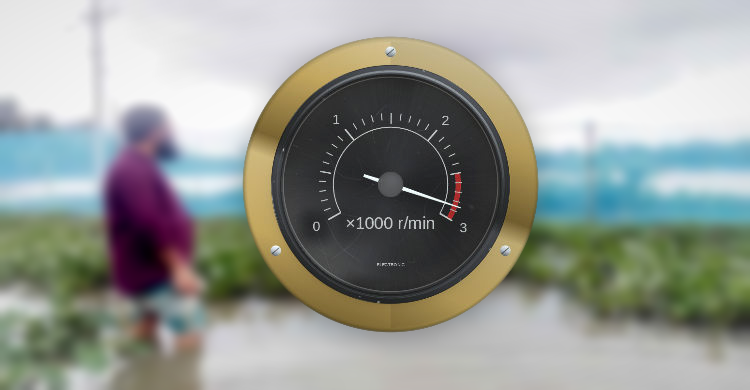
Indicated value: 2850 rpm
